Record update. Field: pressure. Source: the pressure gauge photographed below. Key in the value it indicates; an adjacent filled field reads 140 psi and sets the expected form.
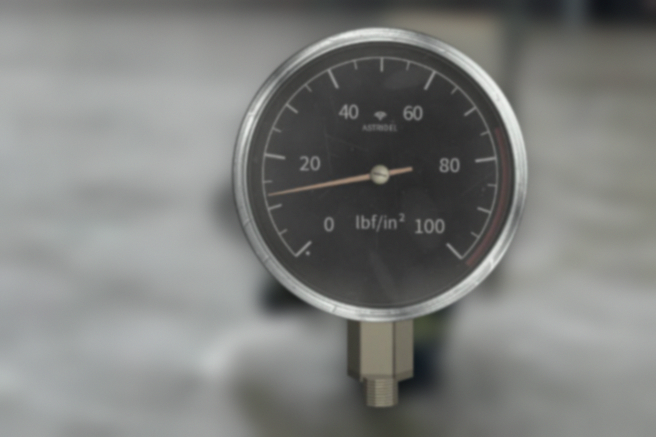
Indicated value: 12.5 psi
